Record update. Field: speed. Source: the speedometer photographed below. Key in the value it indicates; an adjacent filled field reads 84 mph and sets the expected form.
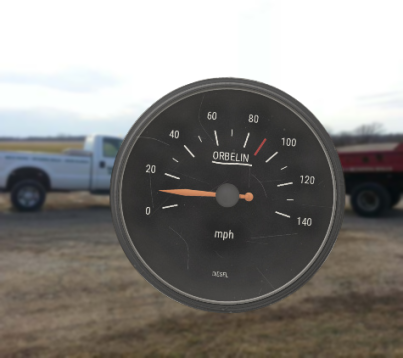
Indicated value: 10 mph
